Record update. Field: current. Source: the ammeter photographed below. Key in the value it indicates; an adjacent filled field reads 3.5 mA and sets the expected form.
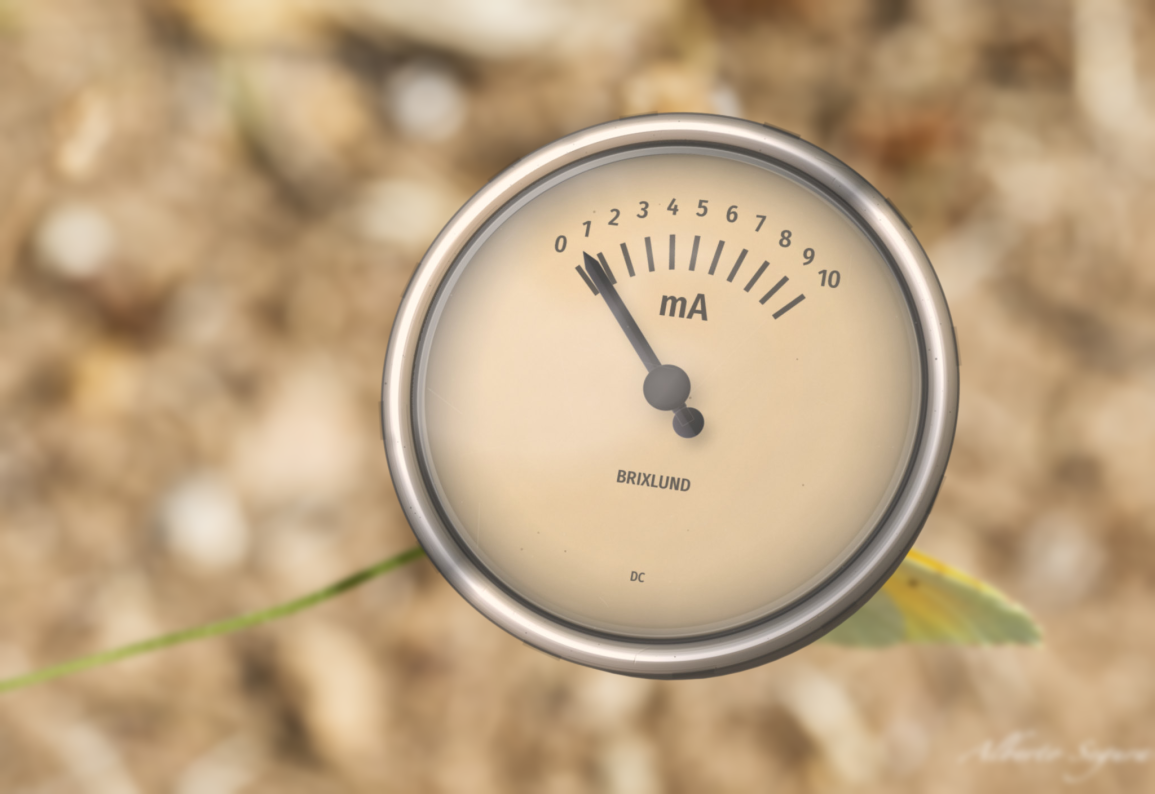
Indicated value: 0.5 mA
